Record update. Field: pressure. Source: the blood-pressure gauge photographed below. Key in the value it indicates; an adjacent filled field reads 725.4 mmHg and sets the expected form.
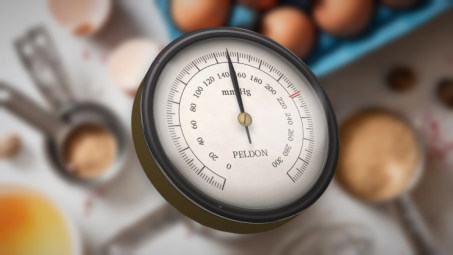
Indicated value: 150 mmHg
